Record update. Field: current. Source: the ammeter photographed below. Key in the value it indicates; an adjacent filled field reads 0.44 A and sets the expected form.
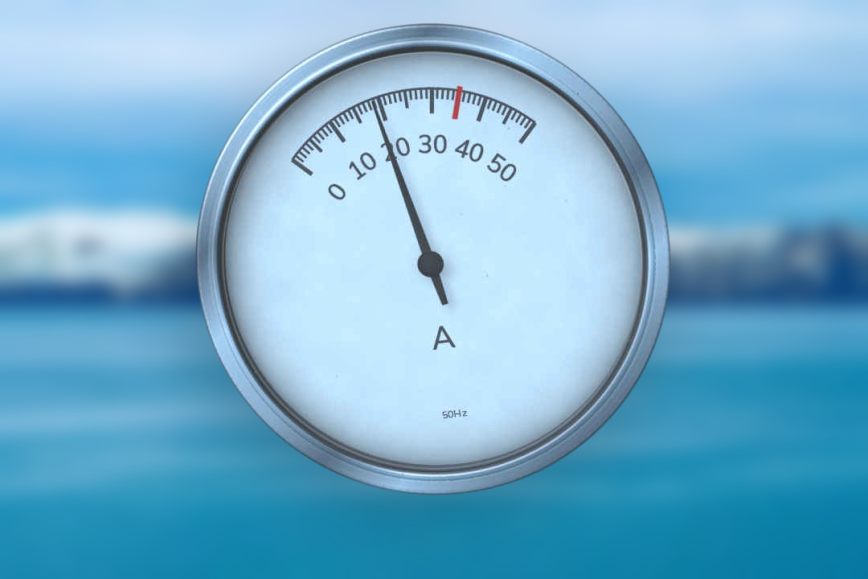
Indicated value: 19 A
